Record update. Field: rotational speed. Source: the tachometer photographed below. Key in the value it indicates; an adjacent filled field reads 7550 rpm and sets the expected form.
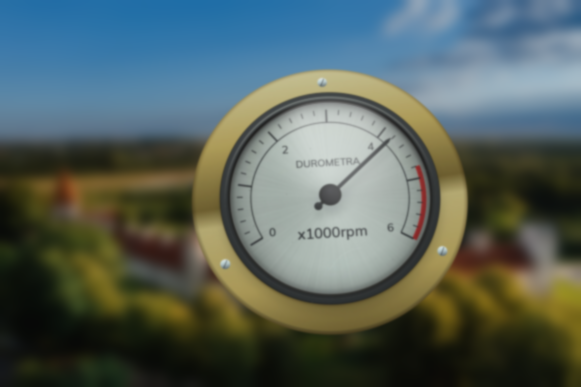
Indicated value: 4200 rpm
